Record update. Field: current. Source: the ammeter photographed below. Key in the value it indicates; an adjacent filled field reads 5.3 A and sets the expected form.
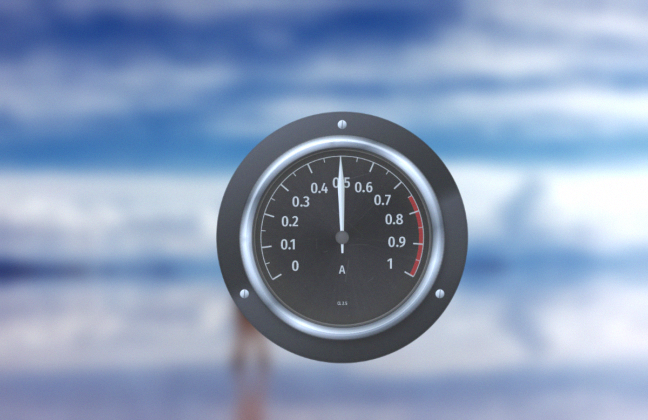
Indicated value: 0.5 A
